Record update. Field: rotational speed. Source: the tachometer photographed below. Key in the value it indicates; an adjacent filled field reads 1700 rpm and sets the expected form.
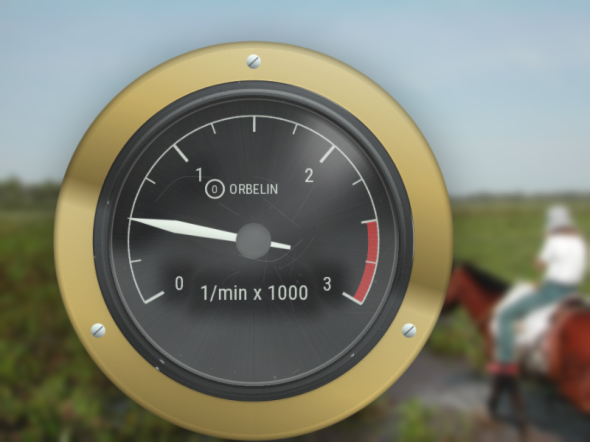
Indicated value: 500 rpm
